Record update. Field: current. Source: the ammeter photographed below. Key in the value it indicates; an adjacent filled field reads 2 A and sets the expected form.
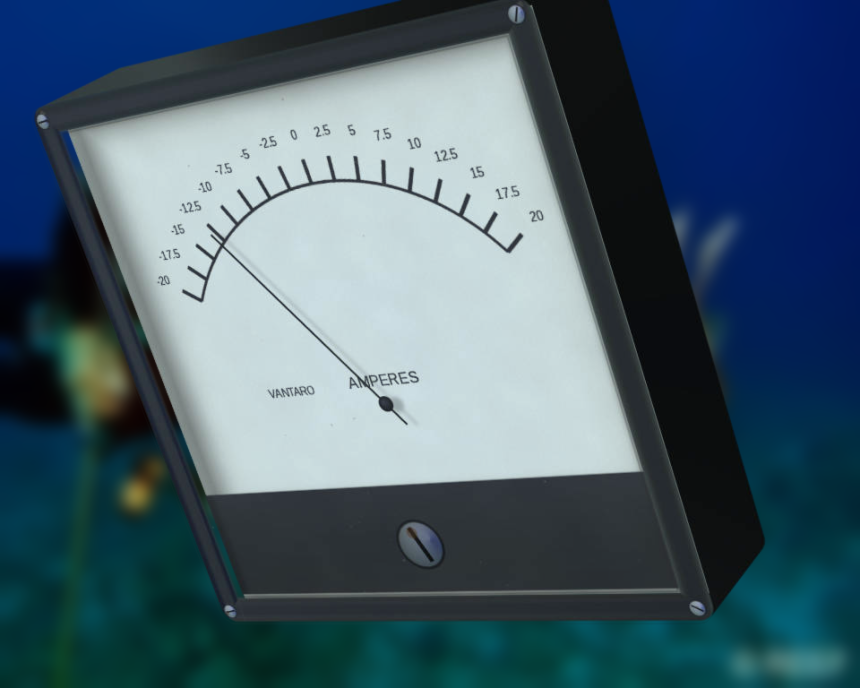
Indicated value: -12.5 A
